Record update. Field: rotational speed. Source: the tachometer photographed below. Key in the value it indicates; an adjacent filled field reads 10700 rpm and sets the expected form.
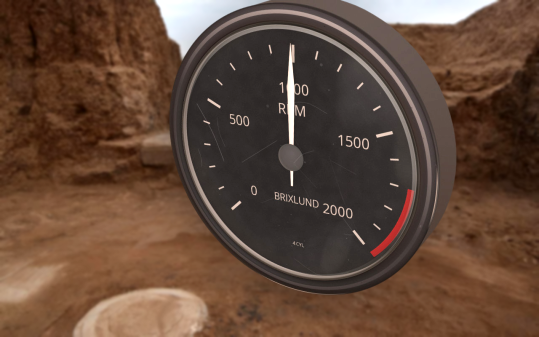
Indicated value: 1000 rpm
